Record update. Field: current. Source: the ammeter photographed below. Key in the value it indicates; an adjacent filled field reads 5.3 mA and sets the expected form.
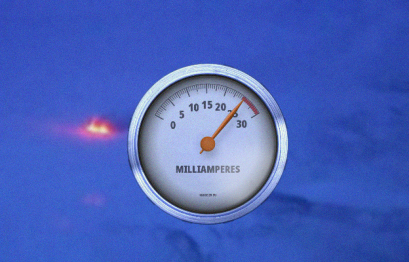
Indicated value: 25 mA
